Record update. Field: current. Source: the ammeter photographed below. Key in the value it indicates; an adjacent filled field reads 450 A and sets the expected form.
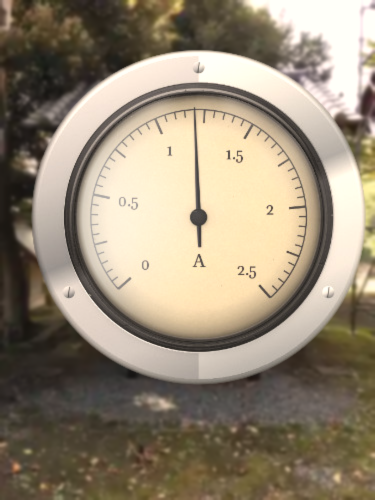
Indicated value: 1.2 A
